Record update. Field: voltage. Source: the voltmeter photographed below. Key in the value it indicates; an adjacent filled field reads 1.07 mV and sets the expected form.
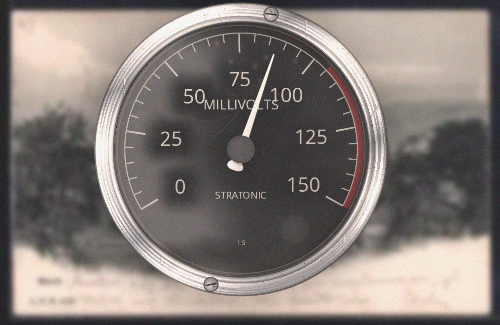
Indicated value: 87.5 mV
